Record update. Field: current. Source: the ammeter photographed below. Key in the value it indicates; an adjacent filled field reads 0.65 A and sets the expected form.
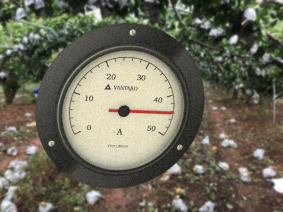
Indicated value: 44 A
